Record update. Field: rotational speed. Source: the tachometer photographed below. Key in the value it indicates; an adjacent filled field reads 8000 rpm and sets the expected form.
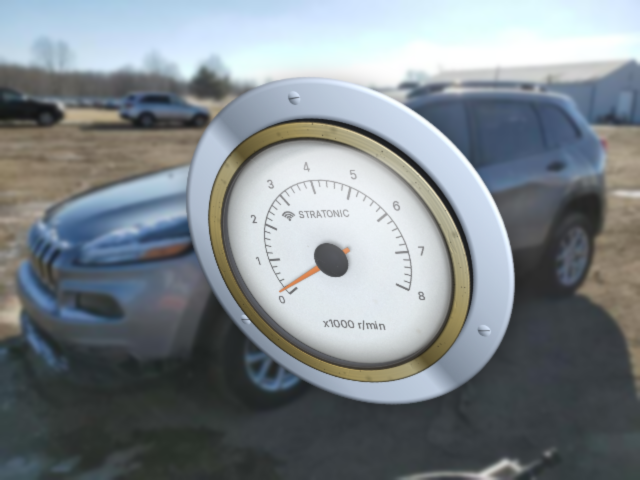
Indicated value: 200 rpm
